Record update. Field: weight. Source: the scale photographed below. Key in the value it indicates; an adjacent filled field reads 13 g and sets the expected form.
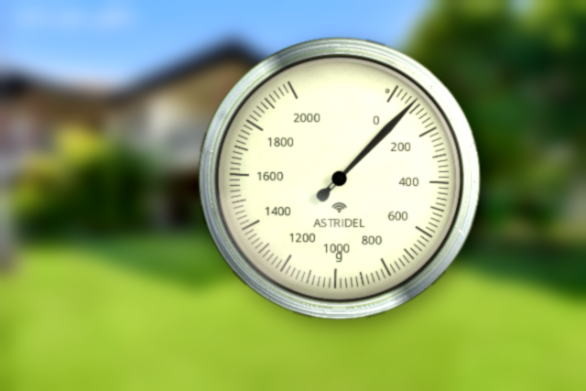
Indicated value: 80 g
